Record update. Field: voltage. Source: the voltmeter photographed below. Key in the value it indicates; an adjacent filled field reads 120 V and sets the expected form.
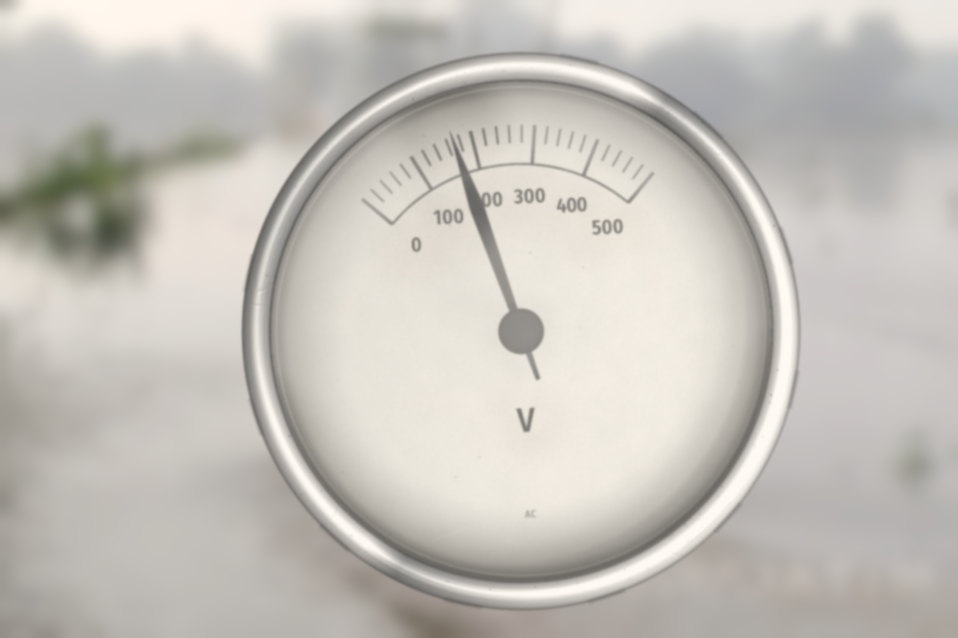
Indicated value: 170 V
